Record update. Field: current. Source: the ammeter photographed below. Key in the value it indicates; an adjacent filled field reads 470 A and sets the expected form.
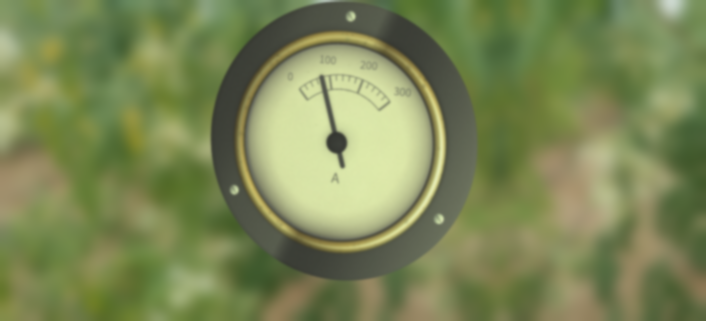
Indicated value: 80 A
